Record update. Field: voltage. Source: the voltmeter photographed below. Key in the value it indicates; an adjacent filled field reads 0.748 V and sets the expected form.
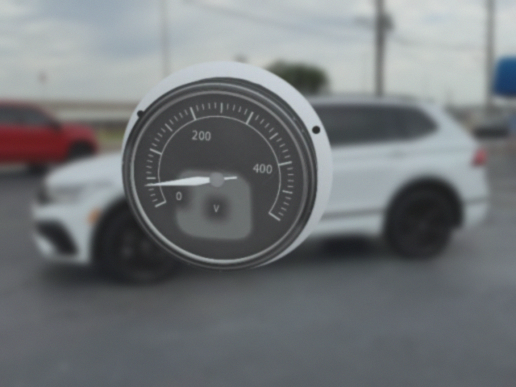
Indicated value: 40 V
